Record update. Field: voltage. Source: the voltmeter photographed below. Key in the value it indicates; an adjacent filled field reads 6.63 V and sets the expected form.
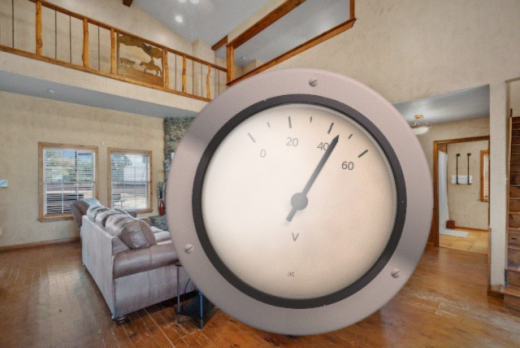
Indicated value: 45 V
